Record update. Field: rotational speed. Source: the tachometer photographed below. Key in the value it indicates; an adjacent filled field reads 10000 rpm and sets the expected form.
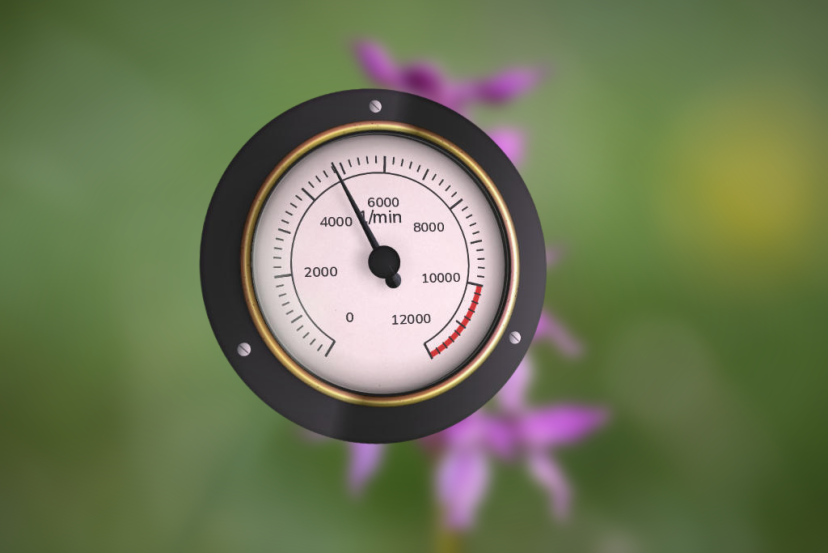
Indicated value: 4800 rpm
